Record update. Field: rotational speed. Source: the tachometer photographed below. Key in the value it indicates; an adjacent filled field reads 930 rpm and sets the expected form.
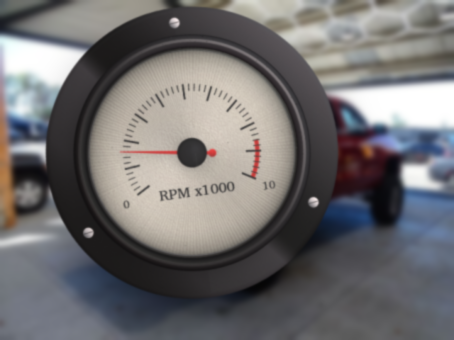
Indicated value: 1600 rpm
